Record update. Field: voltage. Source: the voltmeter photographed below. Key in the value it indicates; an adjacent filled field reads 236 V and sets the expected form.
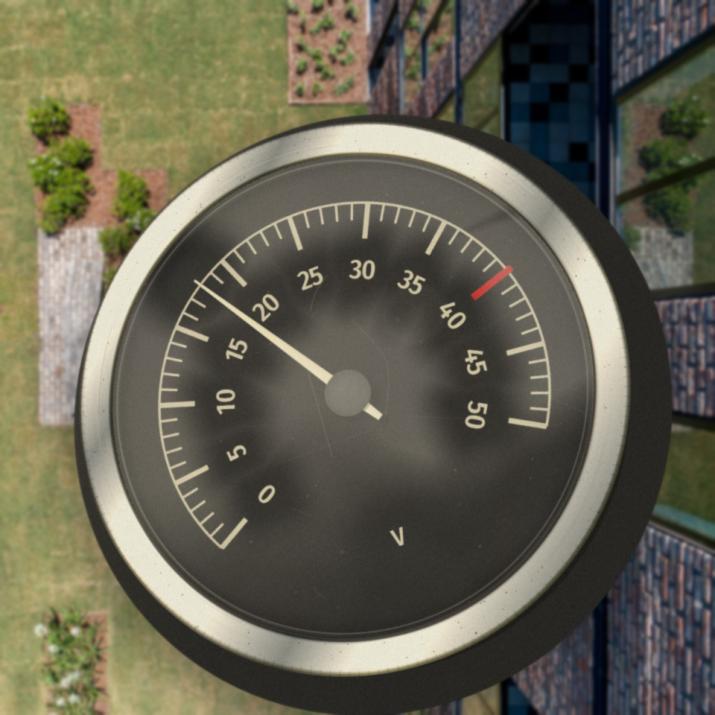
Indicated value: 18 V
